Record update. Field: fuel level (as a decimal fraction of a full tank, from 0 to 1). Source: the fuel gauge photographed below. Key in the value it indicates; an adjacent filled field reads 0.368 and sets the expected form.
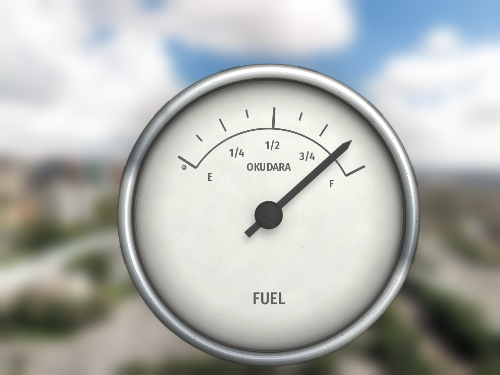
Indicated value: 0.875
